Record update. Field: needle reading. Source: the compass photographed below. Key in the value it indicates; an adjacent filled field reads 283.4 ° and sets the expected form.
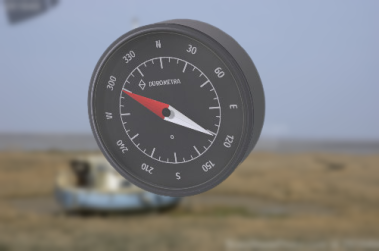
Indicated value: 300 °
